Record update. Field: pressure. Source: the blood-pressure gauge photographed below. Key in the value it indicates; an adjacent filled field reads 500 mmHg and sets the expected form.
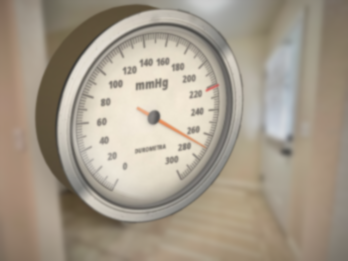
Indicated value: 270 mmHg
